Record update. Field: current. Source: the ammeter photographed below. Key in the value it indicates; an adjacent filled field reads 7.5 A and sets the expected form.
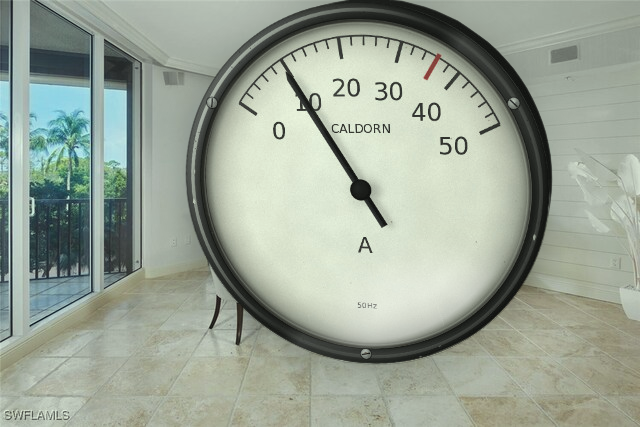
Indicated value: 10 A
